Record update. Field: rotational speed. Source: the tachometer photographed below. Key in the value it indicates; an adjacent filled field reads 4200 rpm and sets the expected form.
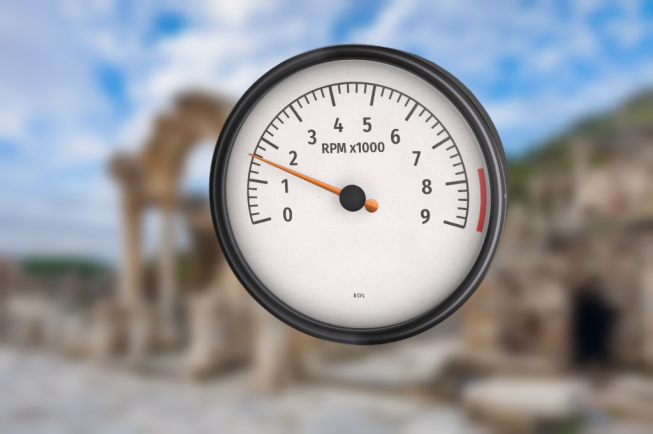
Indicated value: 1600 rpm
